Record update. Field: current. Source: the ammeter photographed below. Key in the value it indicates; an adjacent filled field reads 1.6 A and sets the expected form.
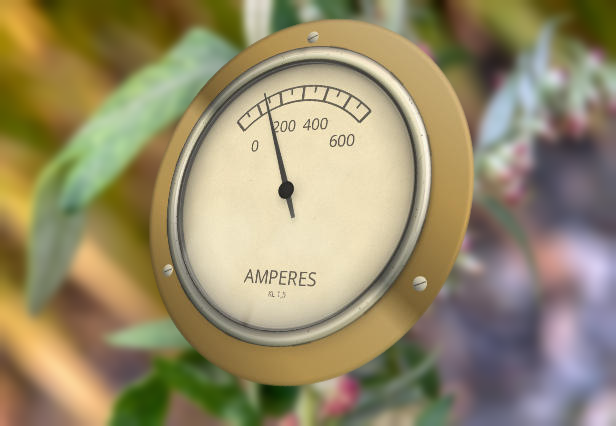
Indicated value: 150 A
